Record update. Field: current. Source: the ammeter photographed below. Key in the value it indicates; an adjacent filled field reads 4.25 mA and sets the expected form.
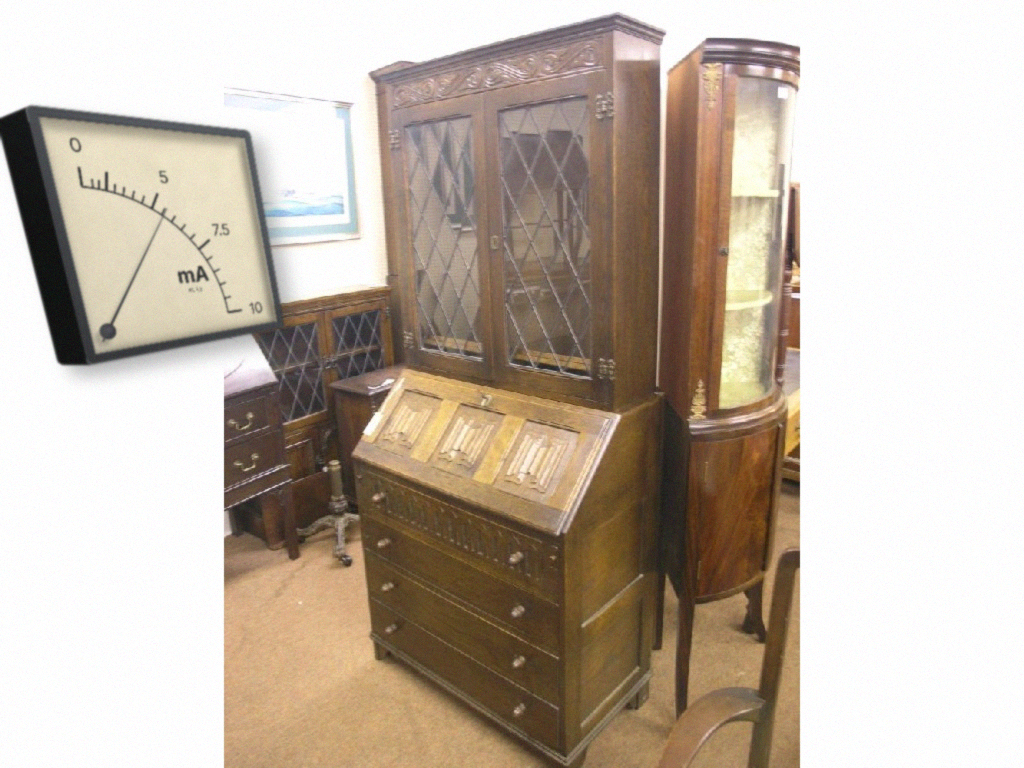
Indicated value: 5.5 mA
